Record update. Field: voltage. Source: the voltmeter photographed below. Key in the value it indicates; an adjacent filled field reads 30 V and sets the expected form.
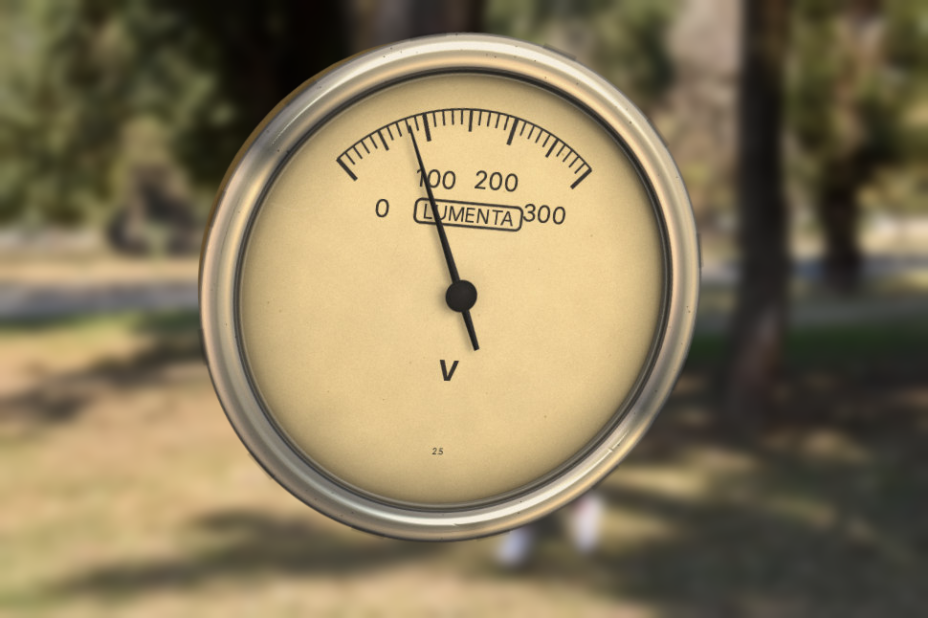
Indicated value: 80 V
